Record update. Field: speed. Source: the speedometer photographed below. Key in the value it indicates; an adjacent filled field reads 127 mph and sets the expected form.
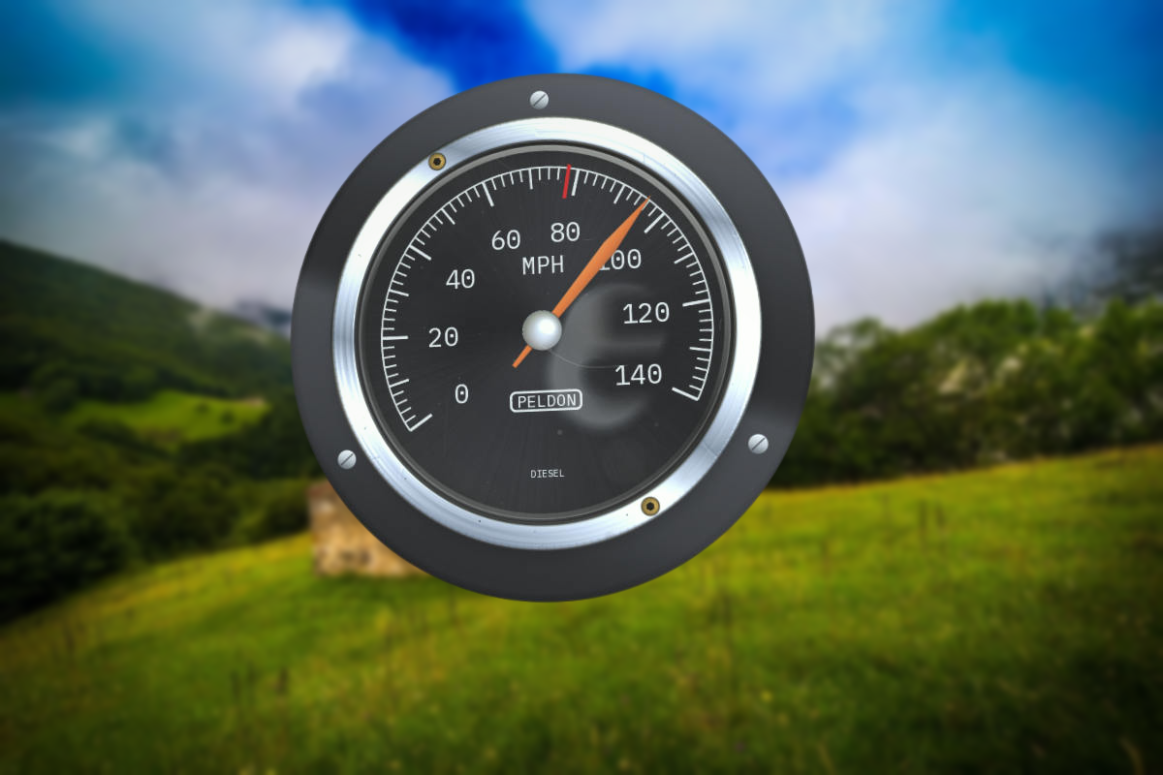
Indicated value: 96 mph
